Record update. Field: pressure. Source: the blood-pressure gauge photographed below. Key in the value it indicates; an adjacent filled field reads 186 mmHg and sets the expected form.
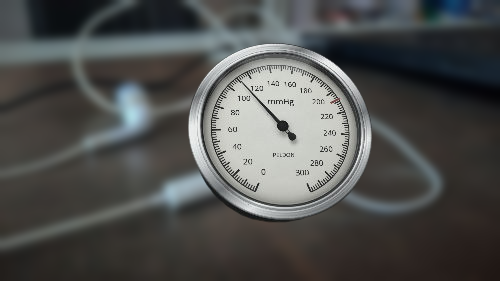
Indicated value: 110 mmHg
